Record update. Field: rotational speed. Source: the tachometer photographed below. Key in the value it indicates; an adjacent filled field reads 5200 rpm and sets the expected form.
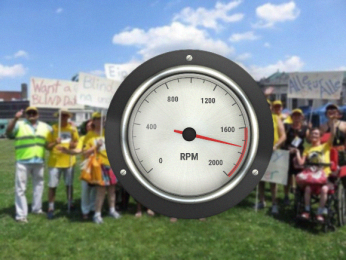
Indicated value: 1750 rpm
